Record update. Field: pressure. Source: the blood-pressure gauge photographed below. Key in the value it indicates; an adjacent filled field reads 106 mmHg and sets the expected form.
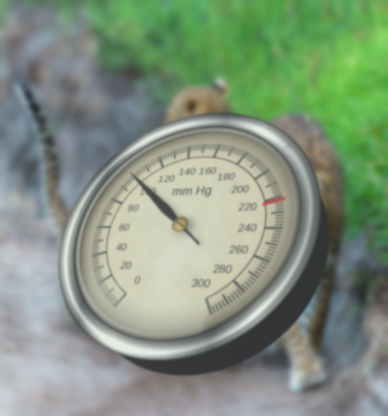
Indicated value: 100 mmHg
